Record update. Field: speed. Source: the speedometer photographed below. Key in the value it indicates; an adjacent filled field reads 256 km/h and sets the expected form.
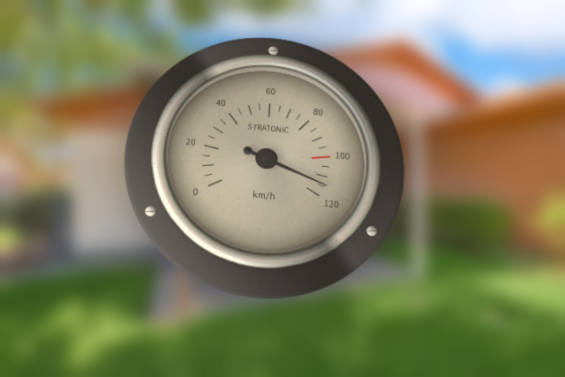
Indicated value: 115 km/h
